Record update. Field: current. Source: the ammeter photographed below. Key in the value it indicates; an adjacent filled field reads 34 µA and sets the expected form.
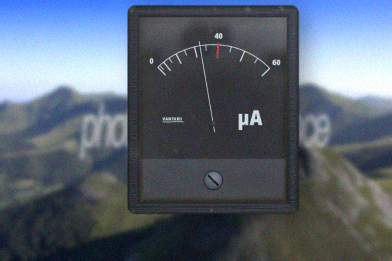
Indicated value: 32.5 µA
